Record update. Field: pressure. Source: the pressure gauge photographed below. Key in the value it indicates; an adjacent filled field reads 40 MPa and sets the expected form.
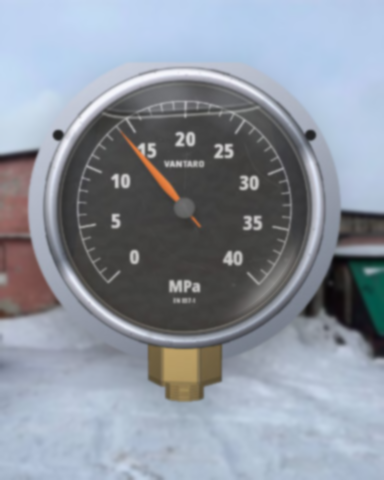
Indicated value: 14 MPa
